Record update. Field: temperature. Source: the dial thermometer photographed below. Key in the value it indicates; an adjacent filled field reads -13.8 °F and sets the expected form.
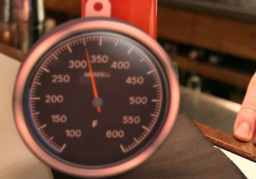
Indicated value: 325 °F
